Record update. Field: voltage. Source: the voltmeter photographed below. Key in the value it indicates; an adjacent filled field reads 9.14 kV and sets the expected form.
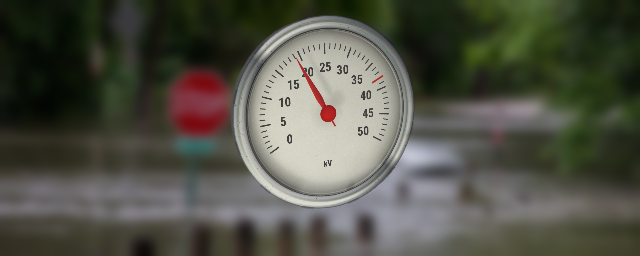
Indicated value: 19 kV
